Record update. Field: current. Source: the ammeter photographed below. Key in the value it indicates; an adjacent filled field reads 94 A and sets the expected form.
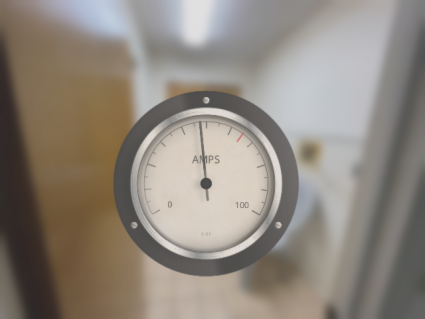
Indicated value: 47.5 A
